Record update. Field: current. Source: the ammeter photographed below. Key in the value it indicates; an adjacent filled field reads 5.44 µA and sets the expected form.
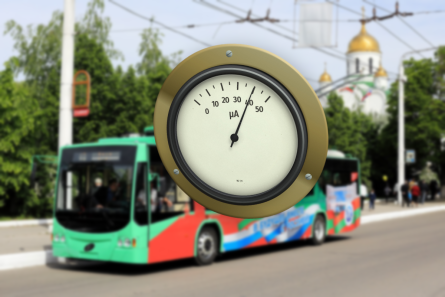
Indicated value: 40 µA
